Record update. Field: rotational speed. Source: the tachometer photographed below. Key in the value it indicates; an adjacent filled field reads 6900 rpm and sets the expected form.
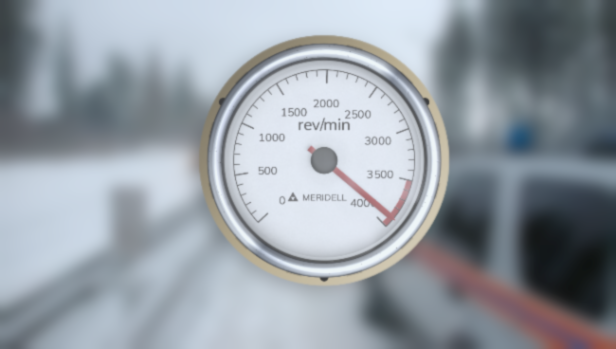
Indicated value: 3900 rpm
